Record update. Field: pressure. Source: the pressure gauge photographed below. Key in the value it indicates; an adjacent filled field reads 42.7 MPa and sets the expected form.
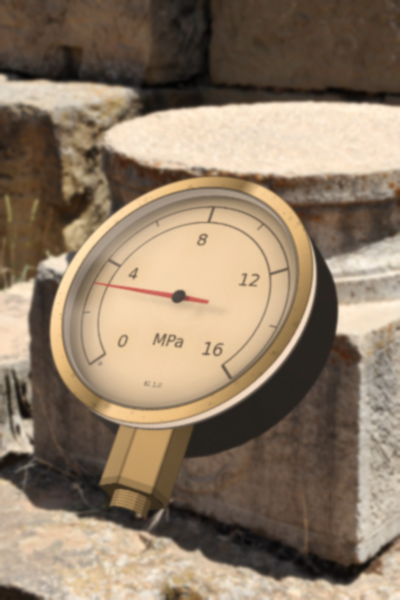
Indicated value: 3 MPa
